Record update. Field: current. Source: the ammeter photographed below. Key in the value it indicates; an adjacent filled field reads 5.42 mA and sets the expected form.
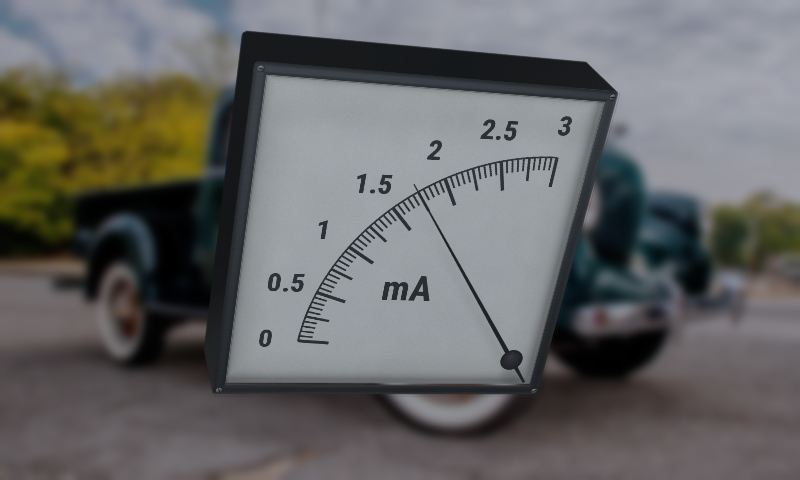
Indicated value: 1.75 mA
